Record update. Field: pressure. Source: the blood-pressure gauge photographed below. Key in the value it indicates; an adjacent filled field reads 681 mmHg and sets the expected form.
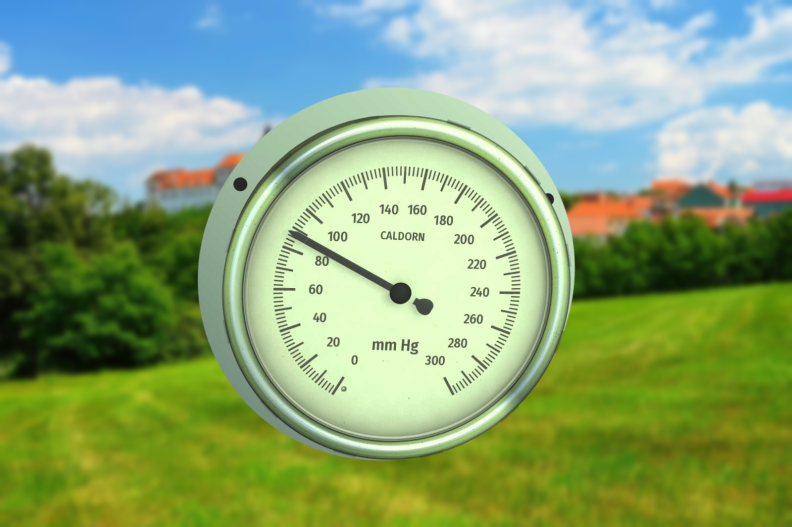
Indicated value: 88 mmHg
